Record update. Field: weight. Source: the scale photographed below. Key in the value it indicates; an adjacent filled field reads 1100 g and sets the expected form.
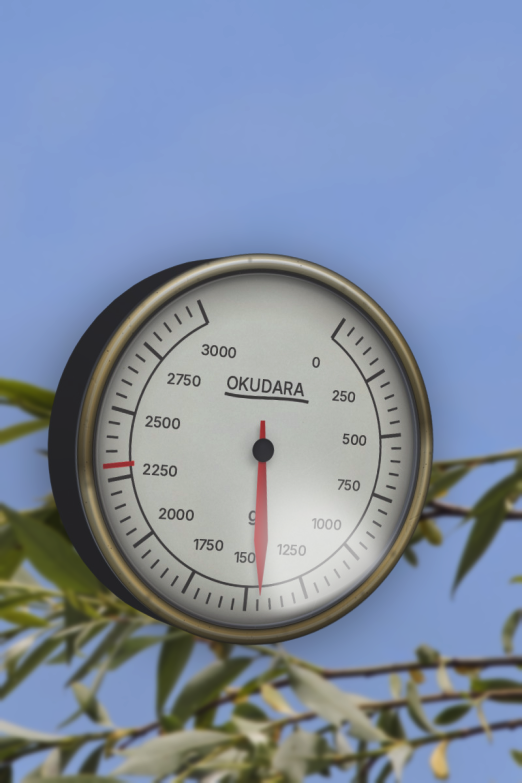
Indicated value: 1450 g
